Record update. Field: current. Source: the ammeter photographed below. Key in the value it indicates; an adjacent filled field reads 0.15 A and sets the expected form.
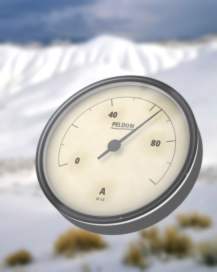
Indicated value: 65 A
